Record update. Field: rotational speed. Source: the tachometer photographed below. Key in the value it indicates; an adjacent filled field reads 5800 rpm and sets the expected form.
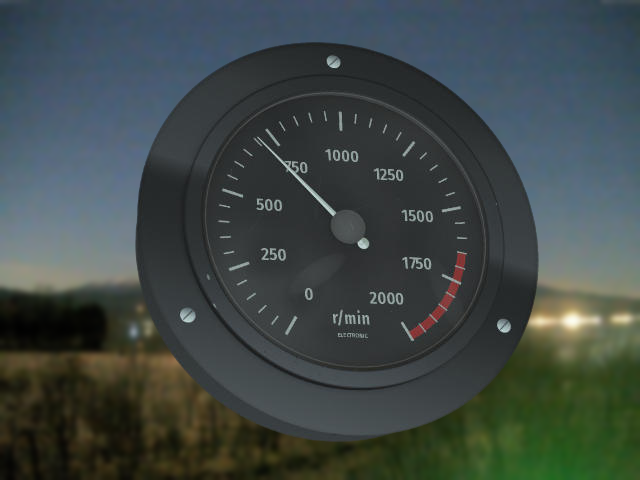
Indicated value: 700 rpm
